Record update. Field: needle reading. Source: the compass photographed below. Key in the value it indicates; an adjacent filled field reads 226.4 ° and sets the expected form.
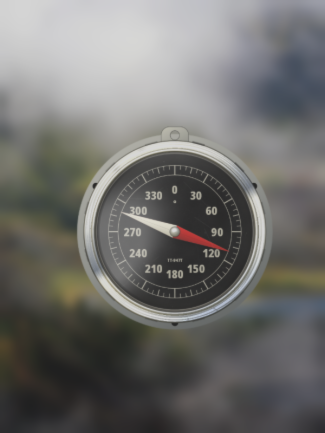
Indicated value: 110 °
